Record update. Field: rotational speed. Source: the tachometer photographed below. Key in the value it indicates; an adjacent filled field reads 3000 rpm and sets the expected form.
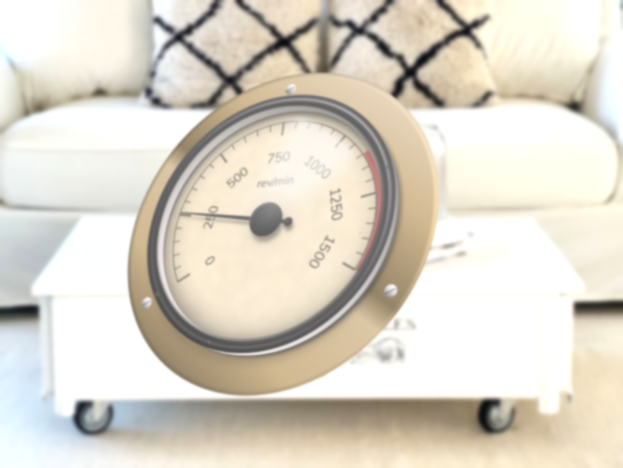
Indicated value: 250 rpm
